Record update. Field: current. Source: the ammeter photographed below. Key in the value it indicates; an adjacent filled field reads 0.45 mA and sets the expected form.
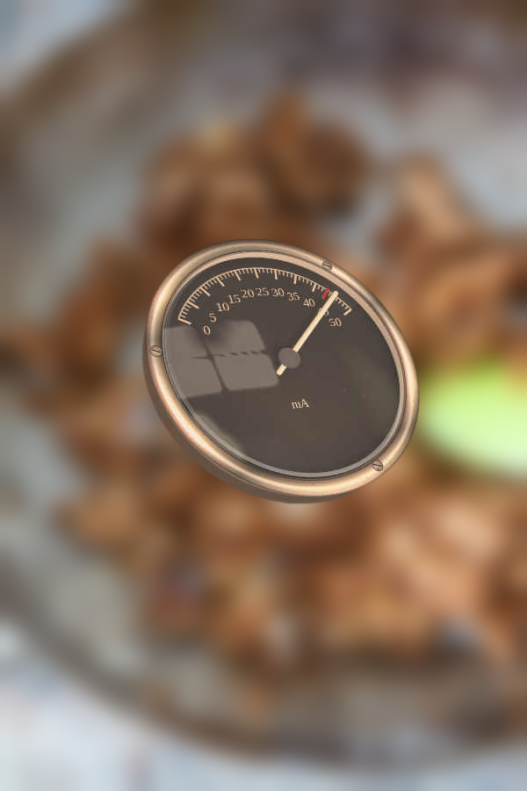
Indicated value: 45 mA
